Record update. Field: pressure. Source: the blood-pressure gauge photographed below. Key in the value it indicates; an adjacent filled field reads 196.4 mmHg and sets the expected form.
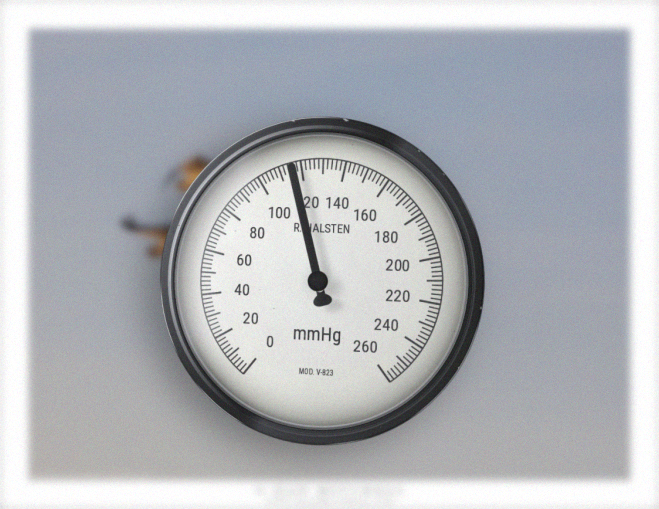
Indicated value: 116 mmHg
